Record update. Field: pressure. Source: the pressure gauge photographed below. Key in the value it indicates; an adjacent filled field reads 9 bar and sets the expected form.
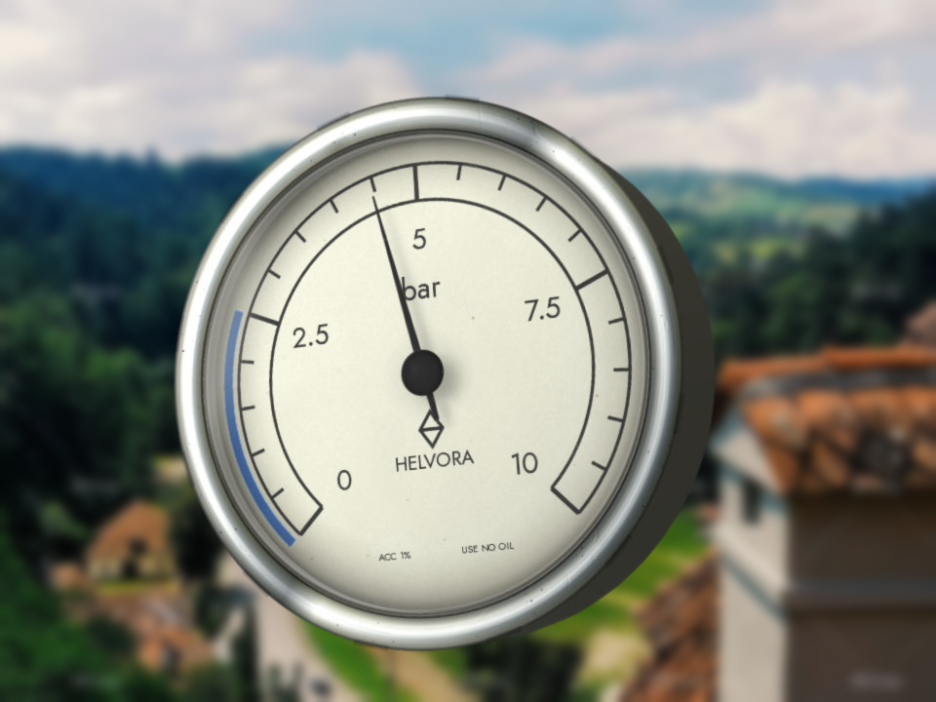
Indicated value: 4.5 bar
